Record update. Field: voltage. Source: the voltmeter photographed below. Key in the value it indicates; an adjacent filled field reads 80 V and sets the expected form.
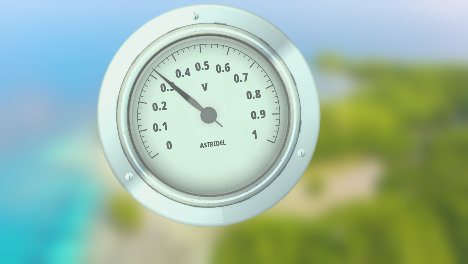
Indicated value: 0.32 V
